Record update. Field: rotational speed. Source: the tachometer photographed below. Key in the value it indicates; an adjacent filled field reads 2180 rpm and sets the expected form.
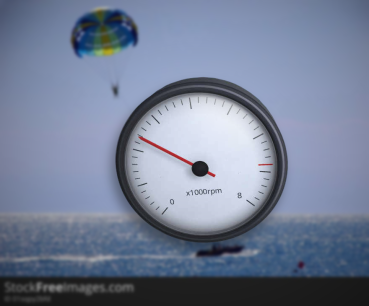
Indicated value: 2400 rpm
